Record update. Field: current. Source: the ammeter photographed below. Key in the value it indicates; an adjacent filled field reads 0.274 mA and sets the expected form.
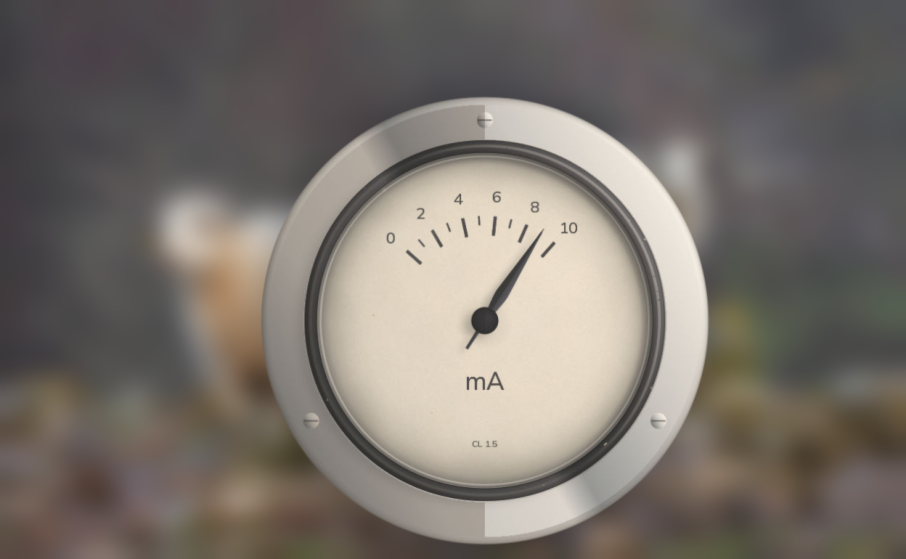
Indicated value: 9 mA
